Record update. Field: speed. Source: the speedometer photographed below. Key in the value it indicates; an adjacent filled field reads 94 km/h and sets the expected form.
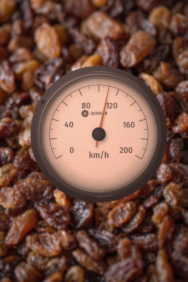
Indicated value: 110 km/h
